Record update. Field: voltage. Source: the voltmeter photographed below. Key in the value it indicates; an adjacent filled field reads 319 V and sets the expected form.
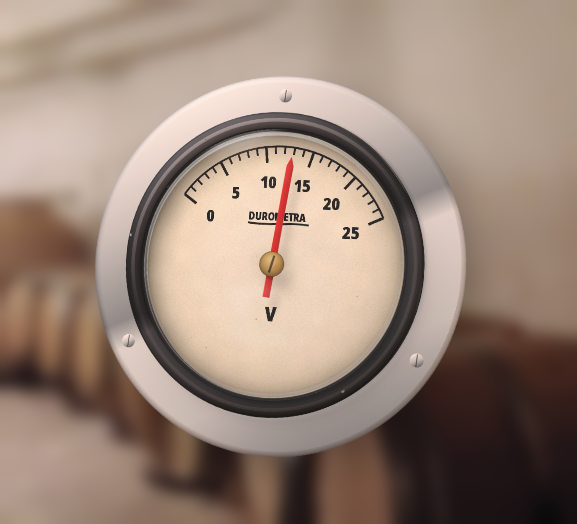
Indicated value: 13 V
